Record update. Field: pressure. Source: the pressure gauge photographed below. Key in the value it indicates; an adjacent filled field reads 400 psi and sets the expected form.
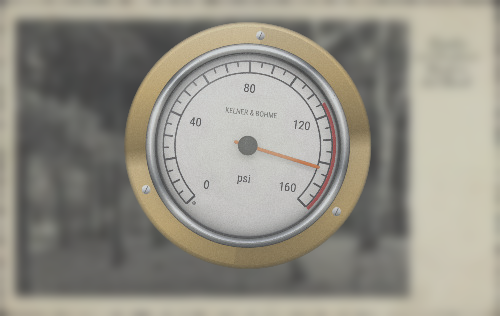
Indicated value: 142.5 psi
